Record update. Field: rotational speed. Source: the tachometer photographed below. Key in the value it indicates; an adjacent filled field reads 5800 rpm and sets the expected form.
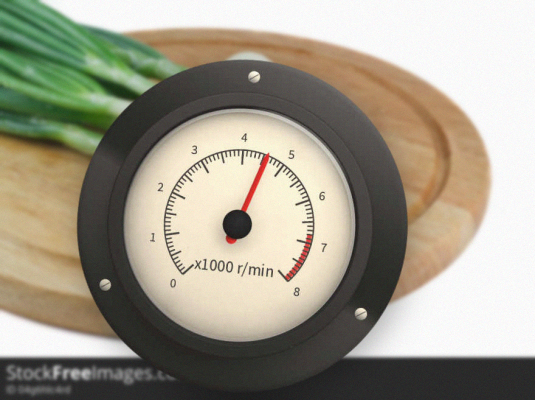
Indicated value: 4600 rpm
